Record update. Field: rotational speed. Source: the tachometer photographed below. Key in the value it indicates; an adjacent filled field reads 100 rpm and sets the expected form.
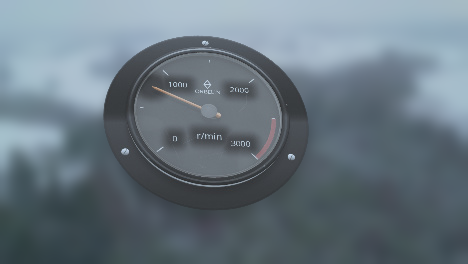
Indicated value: 750 rpm
